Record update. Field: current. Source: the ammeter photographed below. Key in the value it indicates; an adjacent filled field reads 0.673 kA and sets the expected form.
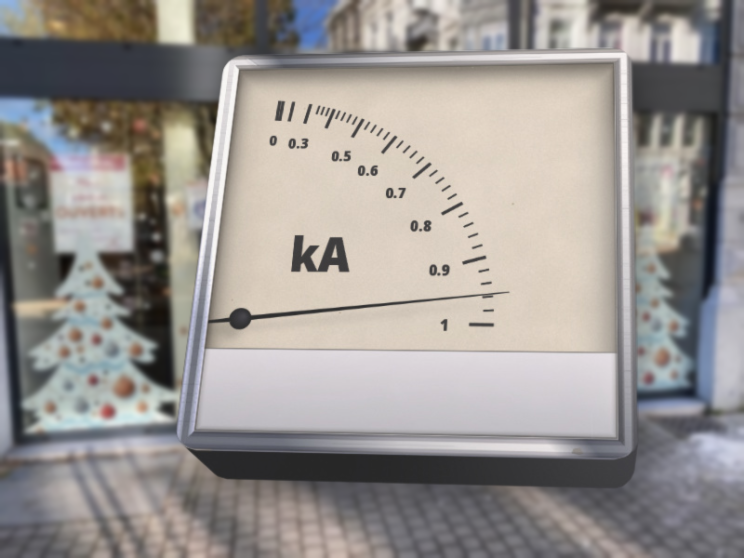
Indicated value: 0.96 kA
